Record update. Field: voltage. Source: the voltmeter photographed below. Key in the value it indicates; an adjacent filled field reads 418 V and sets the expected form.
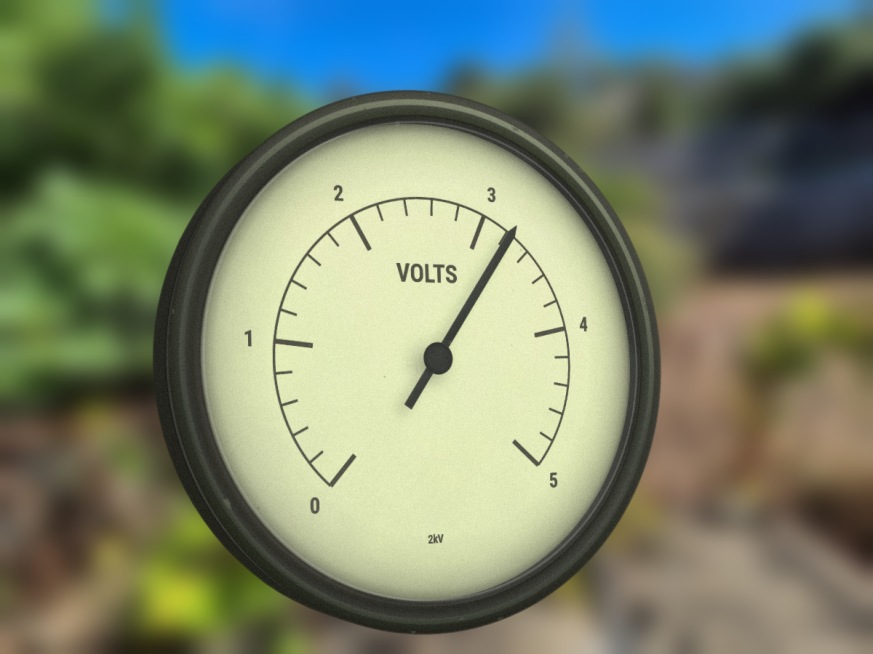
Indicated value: 3.2 V
